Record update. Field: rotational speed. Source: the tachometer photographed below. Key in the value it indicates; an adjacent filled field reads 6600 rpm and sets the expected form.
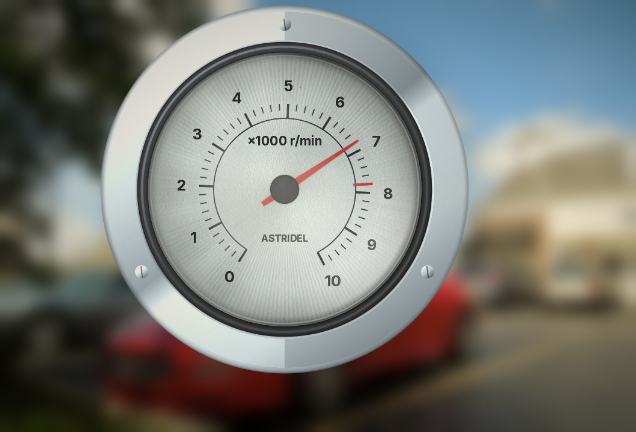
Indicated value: 6800 rpm
